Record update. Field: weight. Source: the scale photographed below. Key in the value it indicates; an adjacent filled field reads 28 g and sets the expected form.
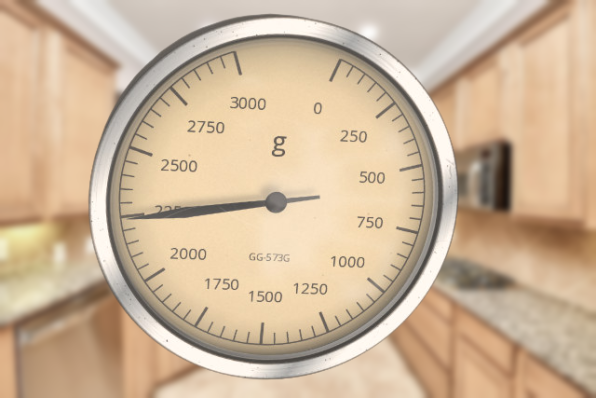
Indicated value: 2250 g
